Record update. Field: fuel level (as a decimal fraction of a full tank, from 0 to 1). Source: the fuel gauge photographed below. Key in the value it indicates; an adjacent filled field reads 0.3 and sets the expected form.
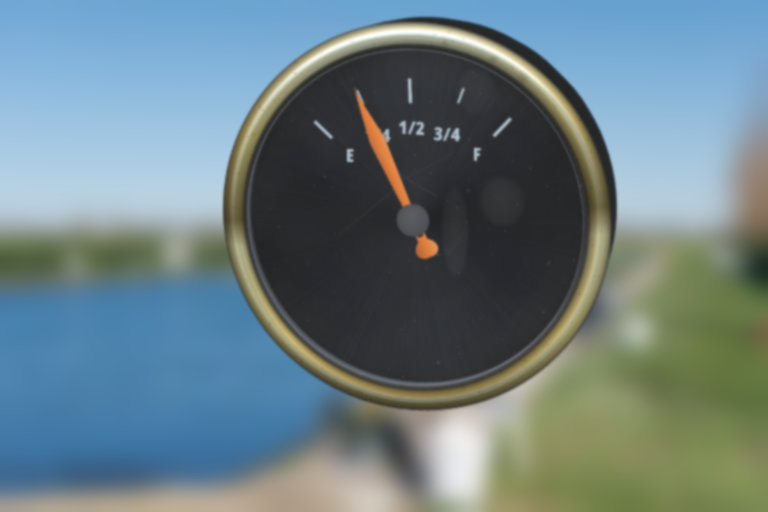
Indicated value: 0.25
